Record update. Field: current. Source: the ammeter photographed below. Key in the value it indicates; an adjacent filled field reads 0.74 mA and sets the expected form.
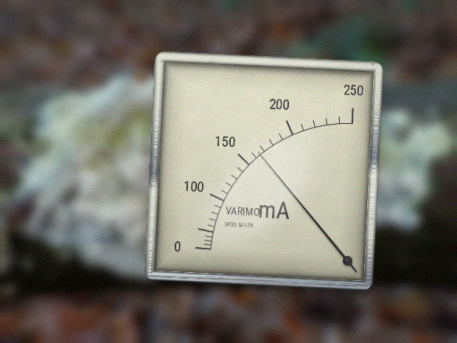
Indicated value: 165 mA
